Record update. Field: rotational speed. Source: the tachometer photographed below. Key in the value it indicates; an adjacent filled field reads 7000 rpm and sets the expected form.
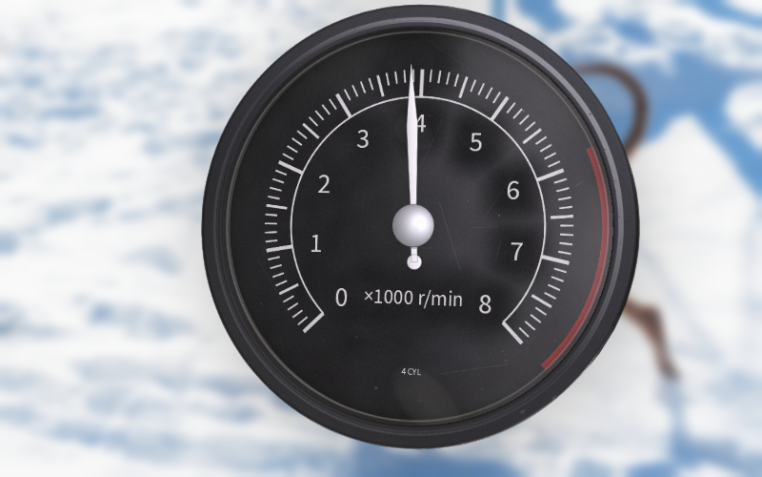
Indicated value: 3900 rpm
